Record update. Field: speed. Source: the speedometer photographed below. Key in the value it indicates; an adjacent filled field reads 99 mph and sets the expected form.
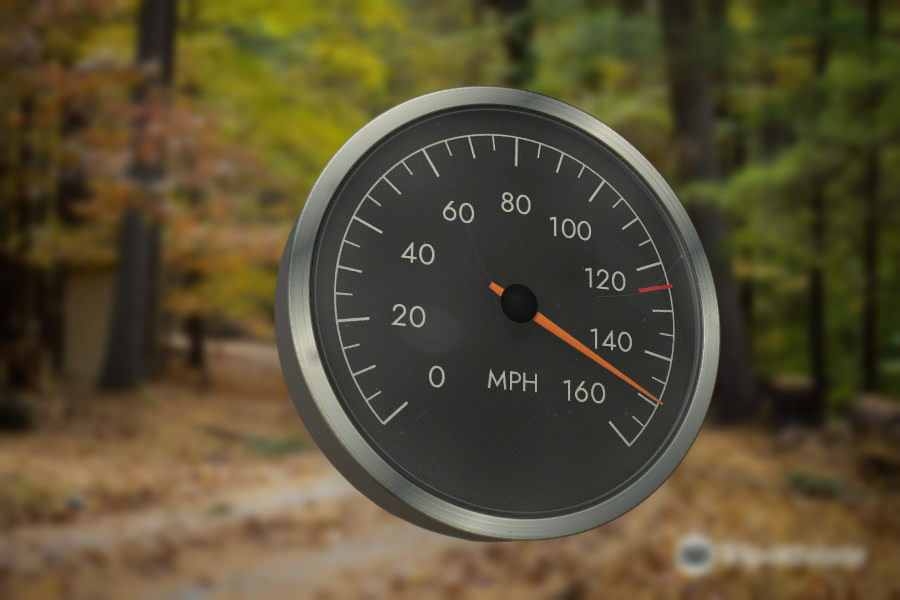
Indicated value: 150 mph
